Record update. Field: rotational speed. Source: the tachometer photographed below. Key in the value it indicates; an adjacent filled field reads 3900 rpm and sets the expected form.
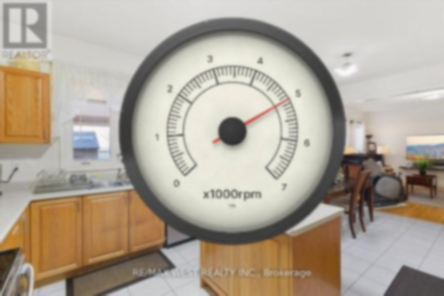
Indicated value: 5000 rpm
